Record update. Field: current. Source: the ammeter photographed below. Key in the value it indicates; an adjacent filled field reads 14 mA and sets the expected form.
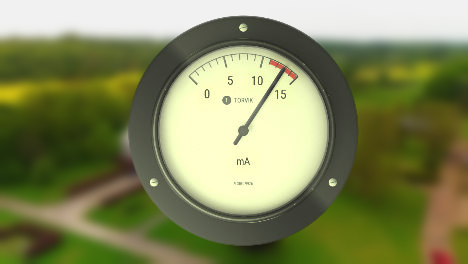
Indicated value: 13 mA
